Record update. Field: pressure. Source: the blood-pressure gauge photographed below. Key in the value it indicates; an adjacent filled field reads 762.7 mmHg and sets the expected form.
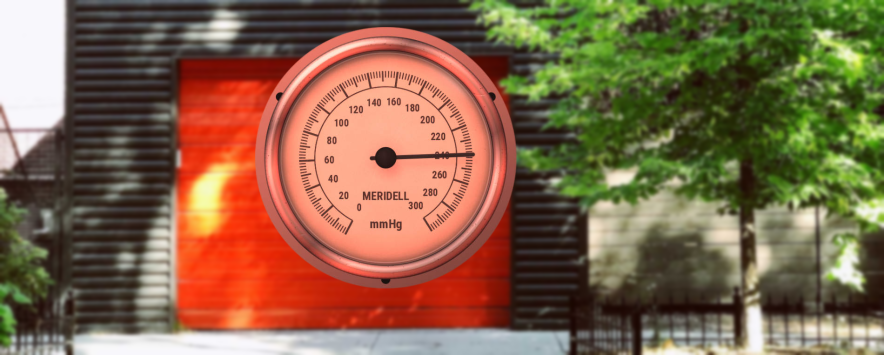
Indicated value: 240 mmHg
